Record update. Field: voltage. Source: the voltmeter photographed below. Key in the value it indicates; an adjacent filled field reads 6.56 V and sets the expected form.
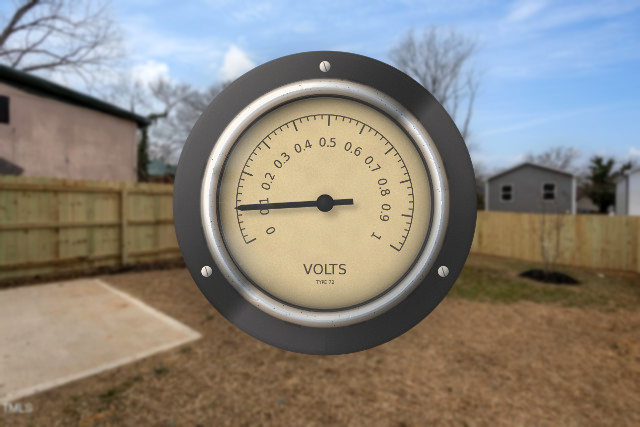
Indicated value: 0.1 V
